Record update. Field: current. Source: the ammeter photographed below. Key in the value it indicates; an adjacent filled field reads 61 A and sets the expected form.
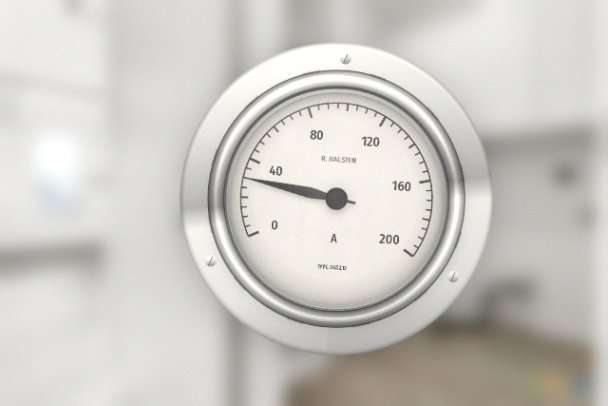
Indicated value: 30 A
